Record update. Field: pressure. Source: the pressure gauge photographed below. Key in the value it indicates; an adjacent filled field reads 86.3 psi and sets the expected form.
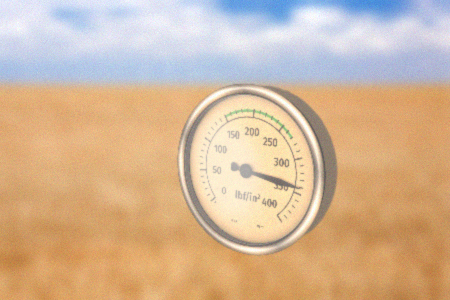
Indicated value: 340 psi
